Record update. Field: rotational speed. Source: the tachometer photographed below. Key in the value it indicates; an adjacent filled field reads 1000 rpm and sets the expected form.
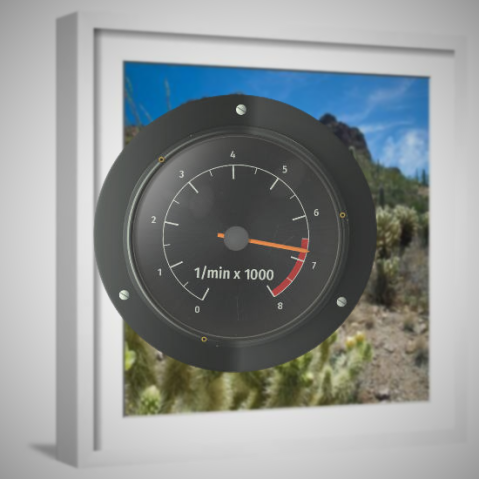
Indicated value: 6750 rpm
